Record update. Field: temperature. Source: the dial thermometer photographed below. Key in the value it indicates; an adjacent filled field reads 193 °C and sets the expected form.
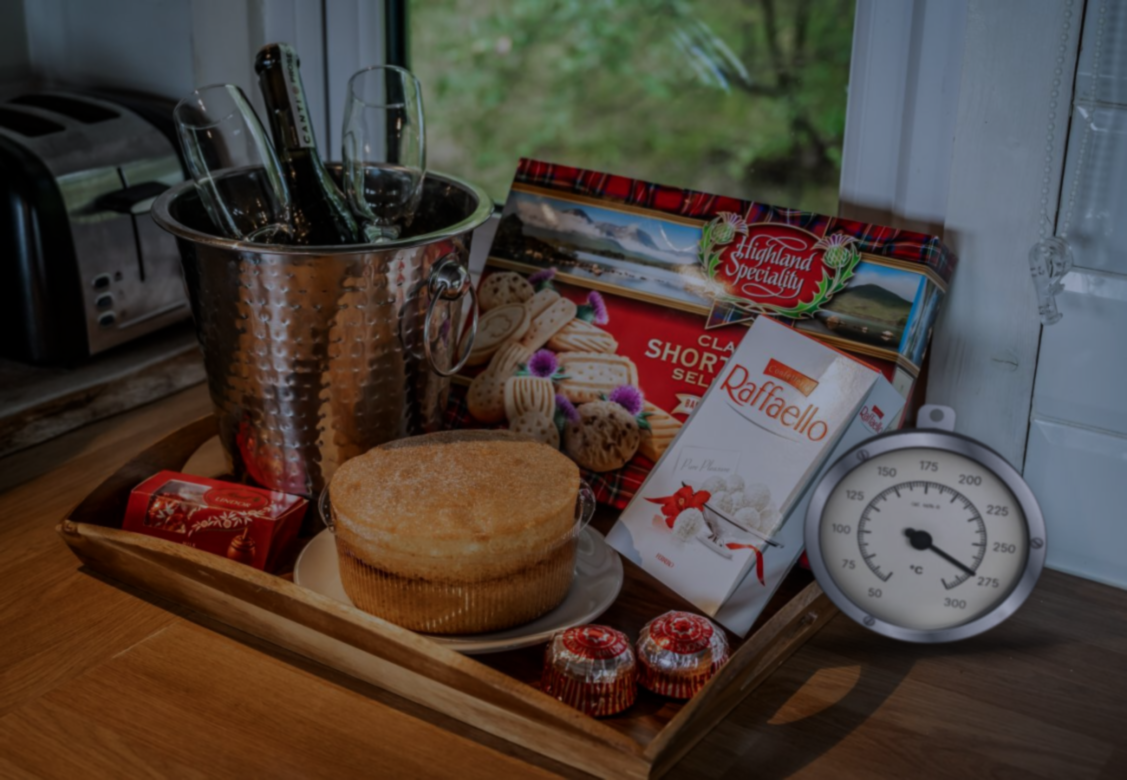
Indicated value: 275 °C
